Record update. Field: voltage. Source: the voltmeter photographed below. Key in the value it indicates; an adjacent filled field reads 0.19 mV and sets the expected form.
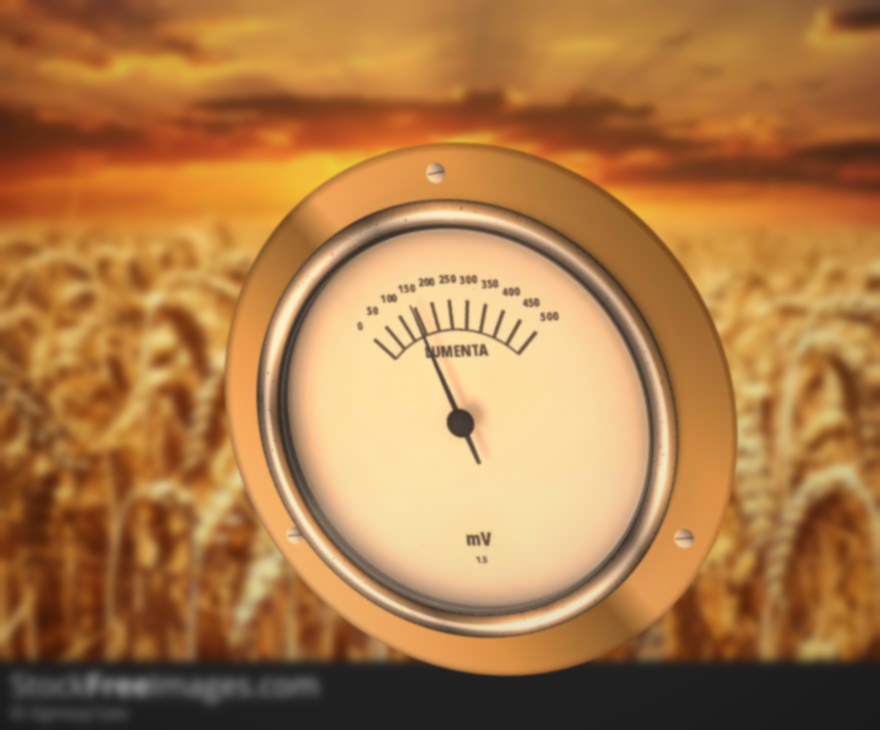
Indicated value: 150 mV
